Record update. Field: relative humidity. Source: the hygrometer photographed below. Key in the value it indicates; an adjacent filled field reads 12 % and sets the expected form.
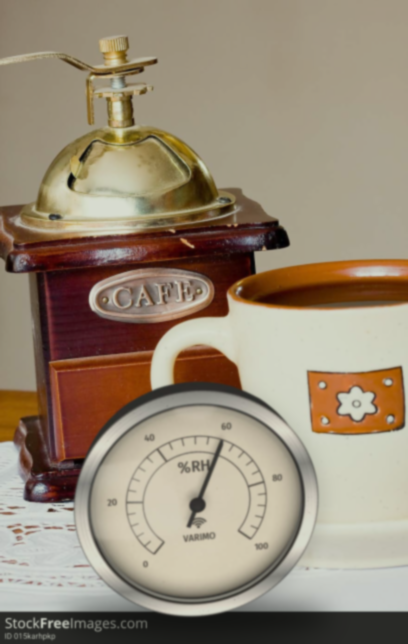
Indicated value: 60 %
